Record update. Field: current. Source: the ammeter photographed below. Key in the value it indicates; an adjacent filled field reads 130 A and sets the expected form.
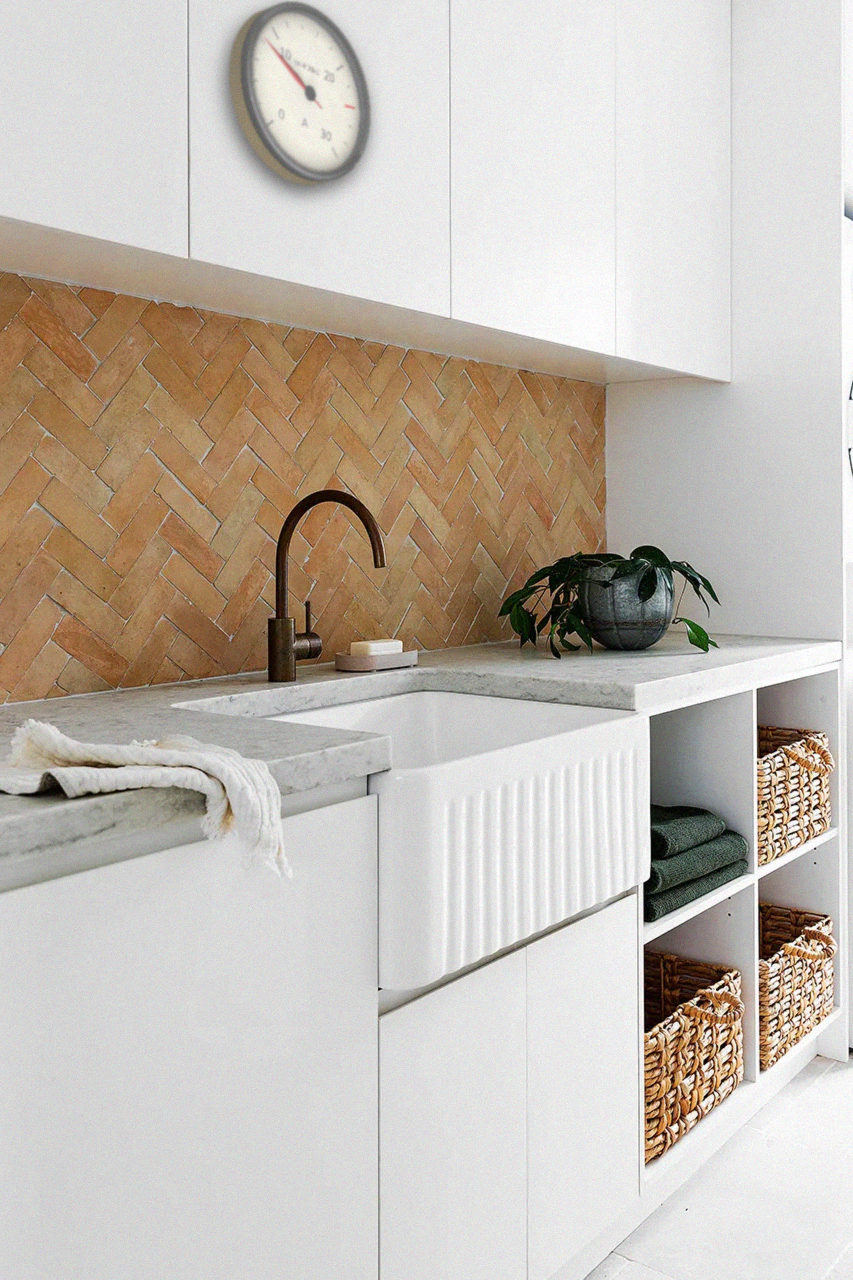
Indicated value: 8 A
